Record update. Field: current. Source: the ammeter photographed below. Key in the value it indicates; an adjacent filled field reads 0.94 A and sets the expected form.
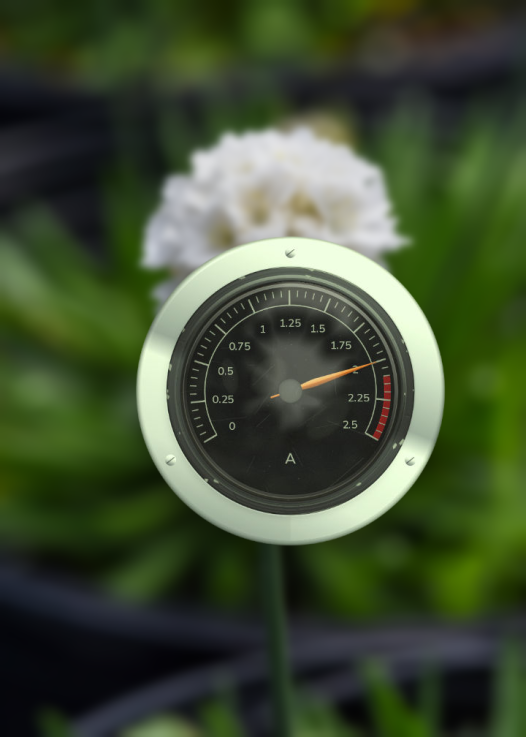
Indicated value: 2 A
